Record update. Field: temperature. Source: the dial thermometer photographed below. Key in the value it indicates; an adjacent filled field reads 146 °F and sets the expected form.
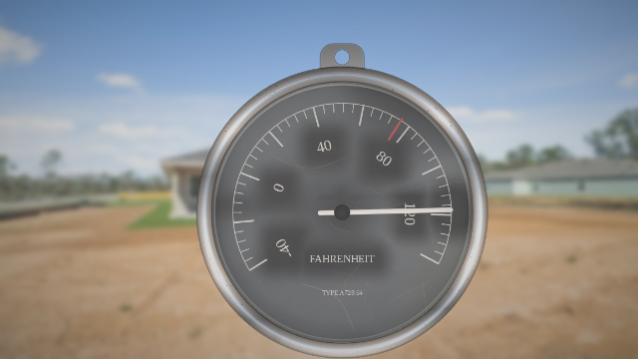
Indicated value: 118 °F
